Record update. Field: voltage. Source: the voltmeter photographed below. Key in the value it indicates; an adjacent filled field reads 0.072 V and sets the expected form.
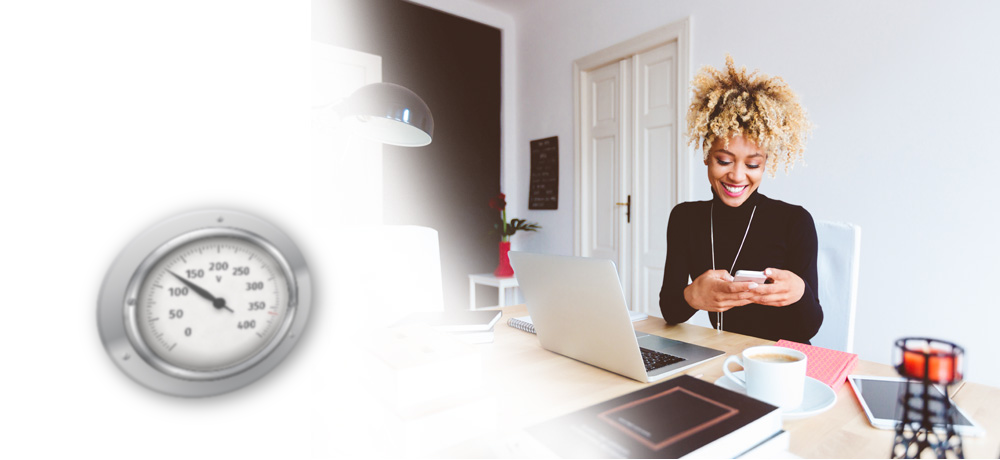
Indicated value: 125 V
